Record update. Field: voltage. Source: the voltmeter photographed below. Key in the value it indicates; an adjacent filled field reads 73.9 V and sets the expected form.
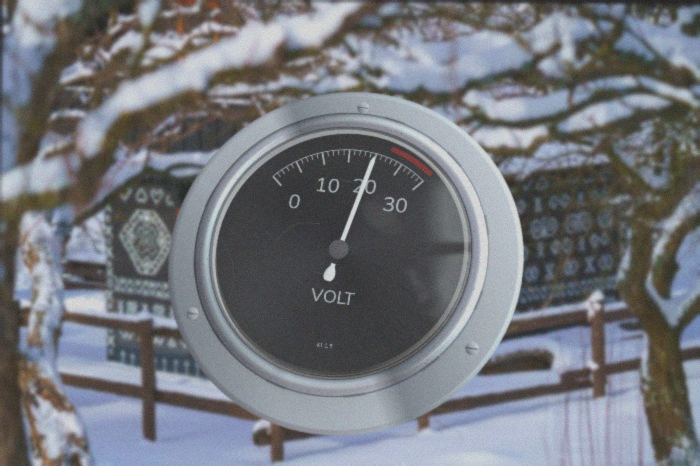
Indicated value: 20 V
